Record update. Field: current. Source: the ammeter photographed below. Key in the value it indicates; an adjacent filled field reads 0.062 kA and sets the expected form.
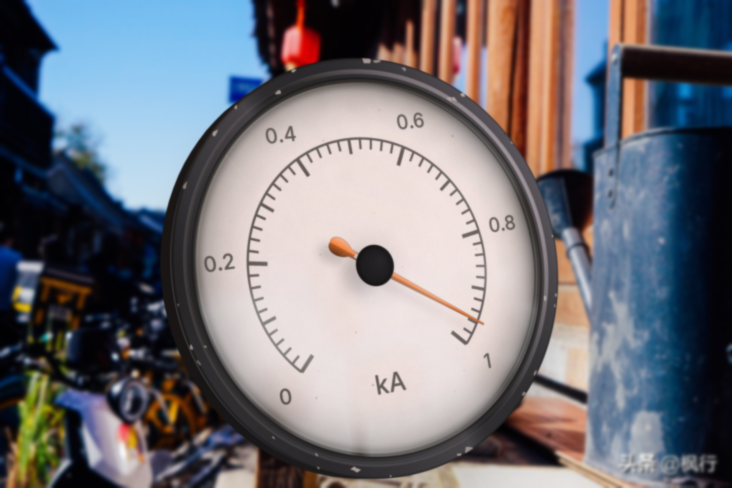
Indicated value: 0.96 kA
